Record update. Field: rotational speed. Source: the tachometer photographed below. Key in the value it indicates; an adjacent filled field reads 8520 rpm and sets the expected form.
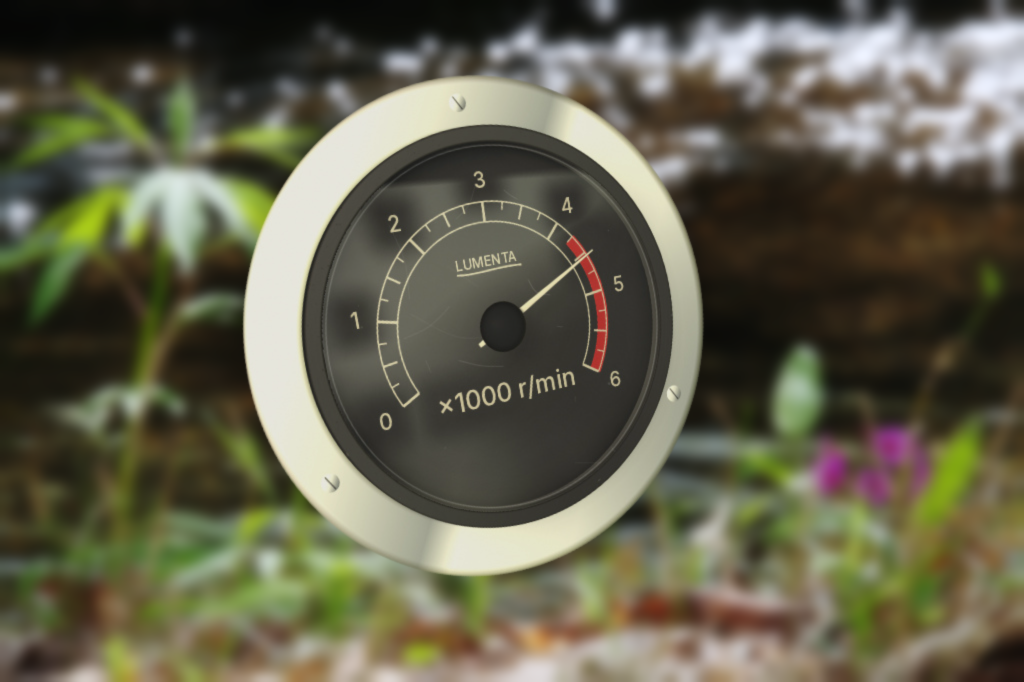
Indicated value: 4500 rpm
